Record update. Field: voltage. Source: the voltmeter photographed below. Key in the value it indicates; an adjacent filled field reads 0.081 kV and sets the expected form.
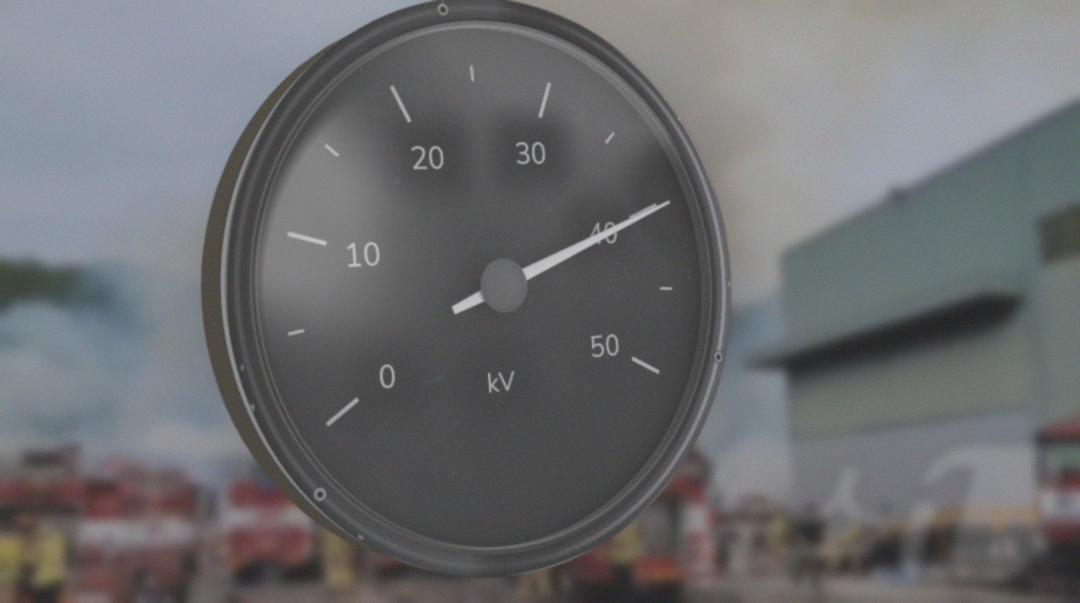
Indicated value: 40 kV
